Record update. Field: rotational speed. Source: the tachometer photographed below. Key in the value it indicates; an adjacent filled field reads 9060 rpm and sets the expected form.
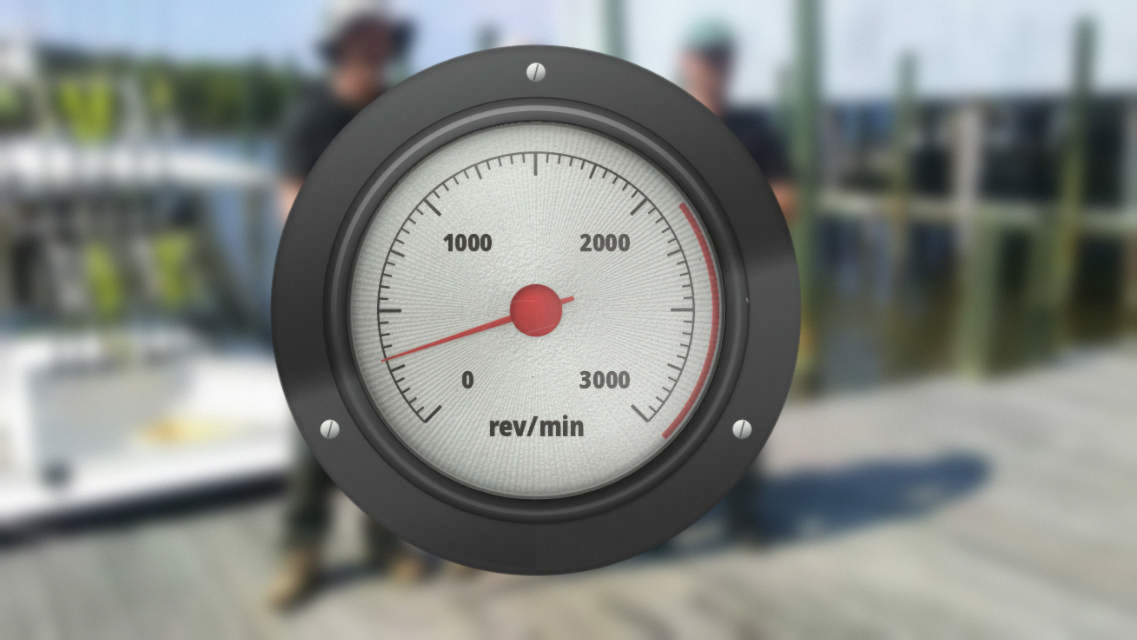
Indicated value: 300 rpm
